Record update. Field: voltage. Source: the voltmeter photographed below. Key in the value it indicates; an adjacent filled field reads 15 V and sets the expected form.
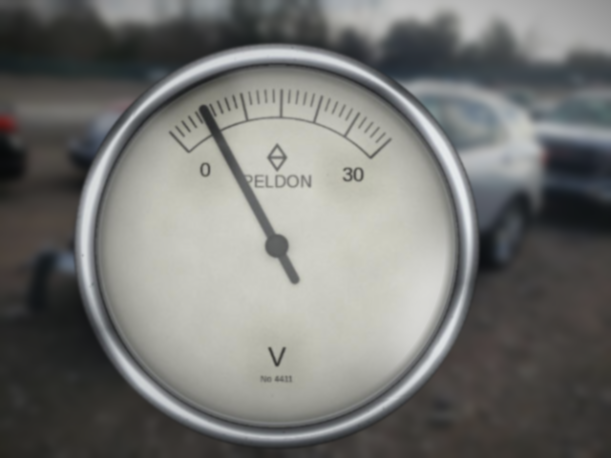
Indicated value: 5 V
